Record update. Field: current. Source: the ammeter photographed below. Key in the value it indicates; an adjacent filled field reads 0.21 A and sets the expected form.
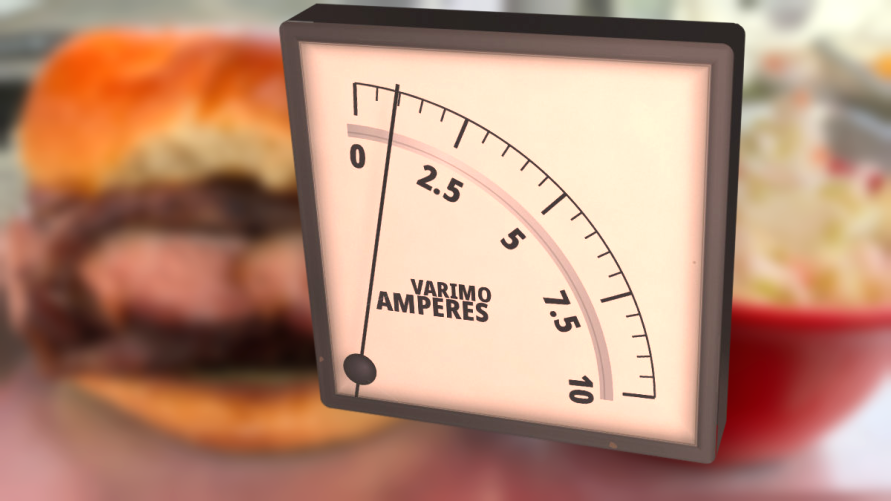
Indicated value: 1 A
